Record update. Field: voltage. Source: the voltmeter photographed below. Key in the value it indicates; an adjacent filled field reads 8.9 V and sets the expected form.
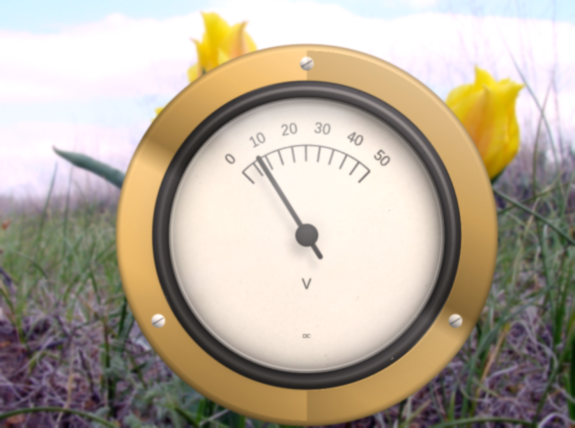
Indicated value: 7.5 V
